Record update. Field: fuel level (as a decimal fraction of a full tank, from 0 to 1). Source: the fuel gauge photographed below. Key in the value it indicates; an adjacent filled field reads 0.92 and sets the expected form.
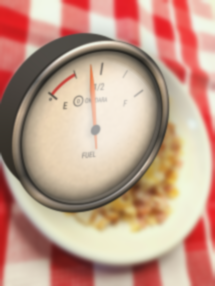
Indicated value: 0.375
